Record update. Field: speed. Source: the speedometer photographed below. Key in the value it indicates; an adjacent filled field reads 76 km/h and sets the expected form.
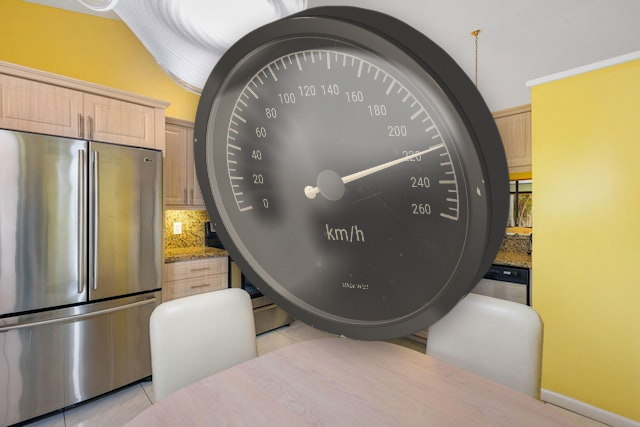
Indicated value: 220 km/h
